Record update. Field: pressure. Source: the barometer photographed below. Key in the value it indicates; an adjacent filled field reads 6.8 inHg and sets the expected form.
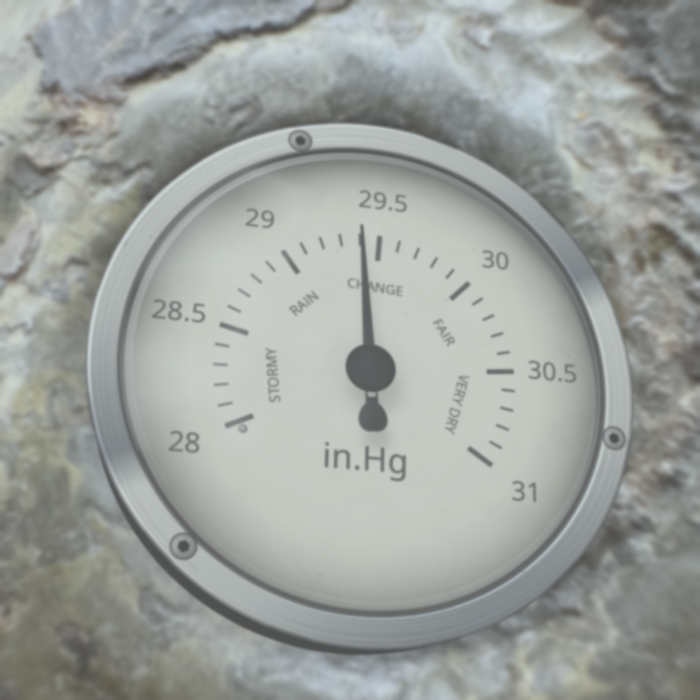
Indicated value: 29.4 inHg
